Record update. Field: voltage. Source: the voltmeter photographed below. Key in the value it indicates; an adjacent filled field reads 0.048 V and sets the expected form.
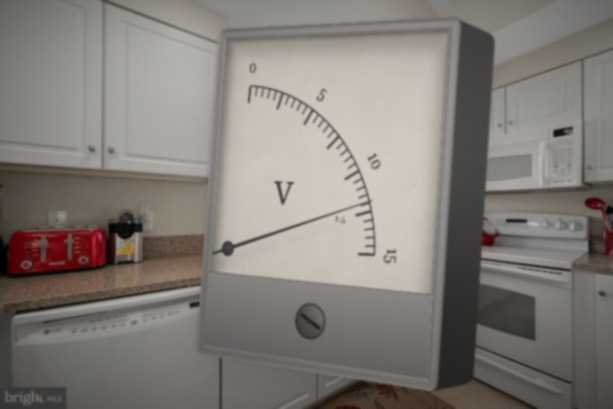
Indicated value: 12 V
